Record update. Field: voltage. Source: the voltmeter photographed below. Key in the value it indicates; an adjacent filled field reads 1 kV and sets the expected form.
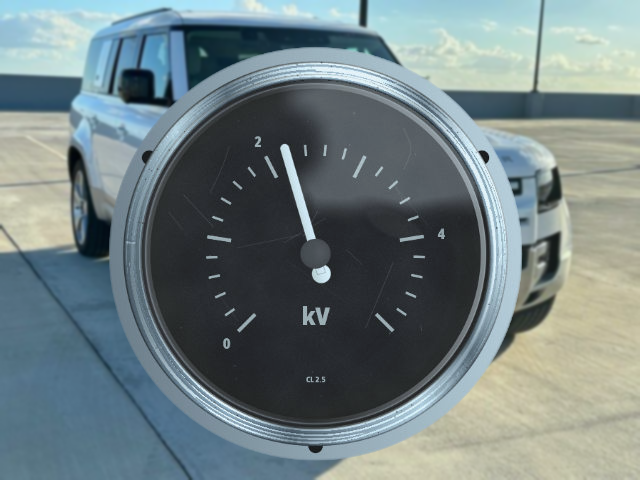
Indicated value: 2.2 kV
